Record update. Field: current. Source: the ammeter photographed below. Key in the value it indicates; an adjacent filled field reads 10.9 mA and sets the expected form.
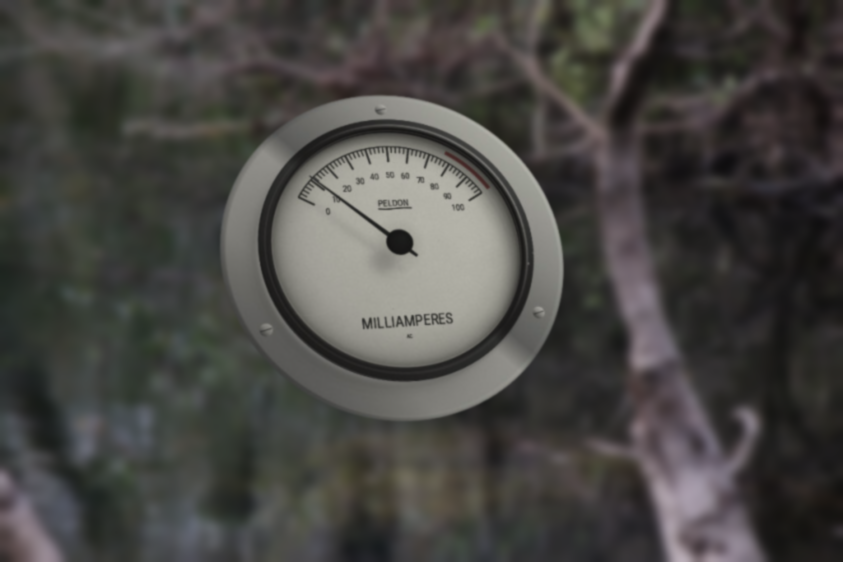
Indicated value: 10 mA
